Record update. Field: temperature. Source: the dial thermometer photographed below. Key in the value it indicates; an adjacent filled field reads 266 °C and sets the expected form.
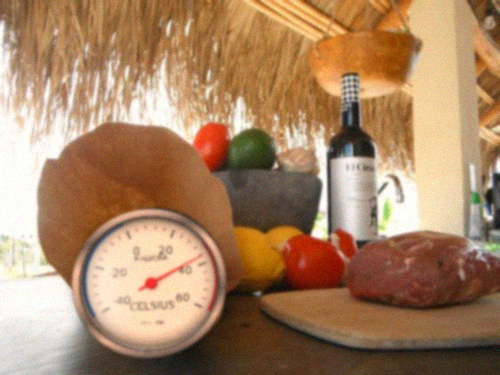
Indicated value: 36 °C
